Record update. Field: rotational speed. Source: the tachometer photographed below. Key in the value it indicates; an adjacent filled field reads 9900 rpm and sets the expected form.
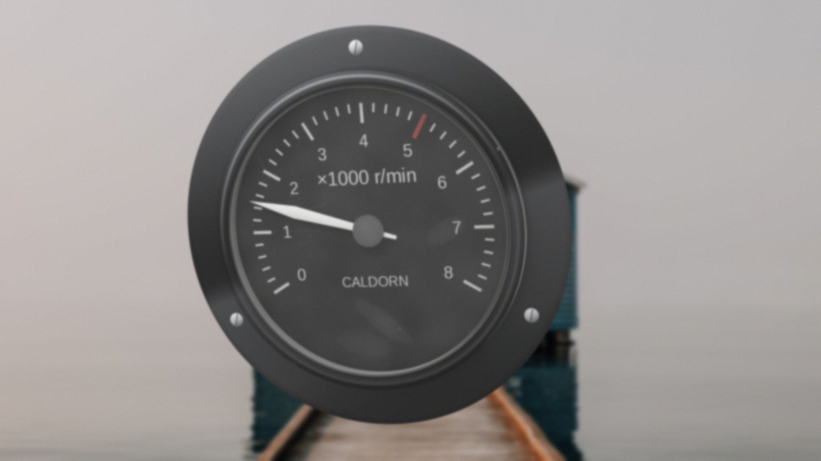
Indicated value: 1500 rpm
